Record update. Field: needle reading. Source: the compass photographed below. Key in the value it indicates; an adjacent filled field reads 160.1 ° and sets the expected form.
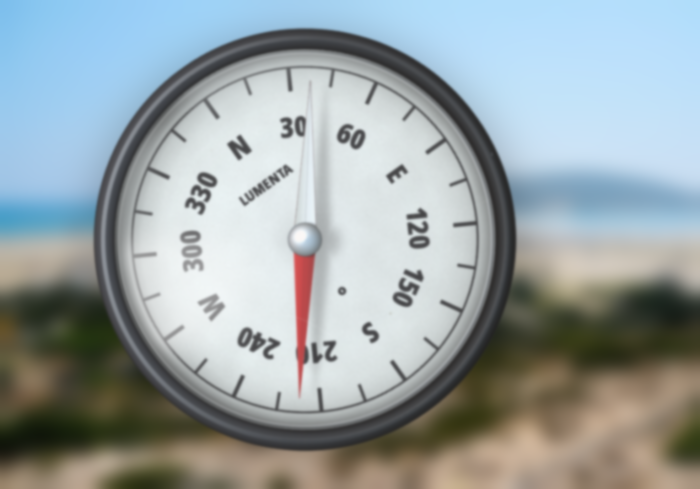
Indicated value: 217.5 °
